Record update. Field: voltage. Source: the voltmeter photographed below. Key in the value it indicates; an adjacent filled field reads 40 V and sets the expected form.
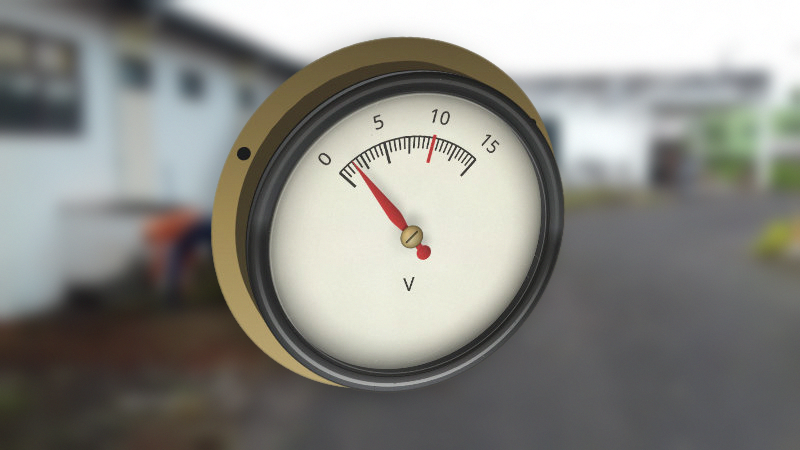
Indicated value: 1.5 V
